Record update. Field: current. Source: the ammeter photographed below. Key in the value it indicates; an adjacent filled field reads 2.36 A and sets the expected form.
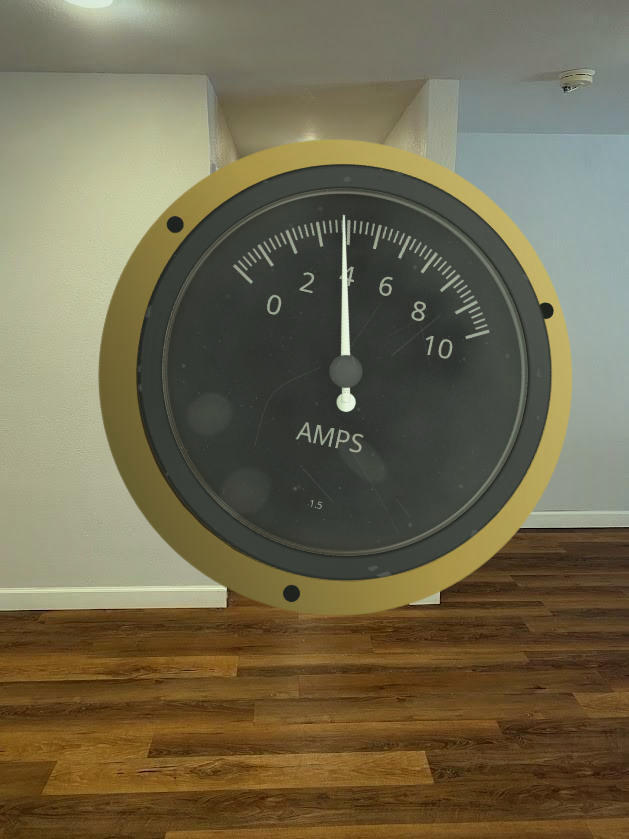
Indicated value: 3.8 A
